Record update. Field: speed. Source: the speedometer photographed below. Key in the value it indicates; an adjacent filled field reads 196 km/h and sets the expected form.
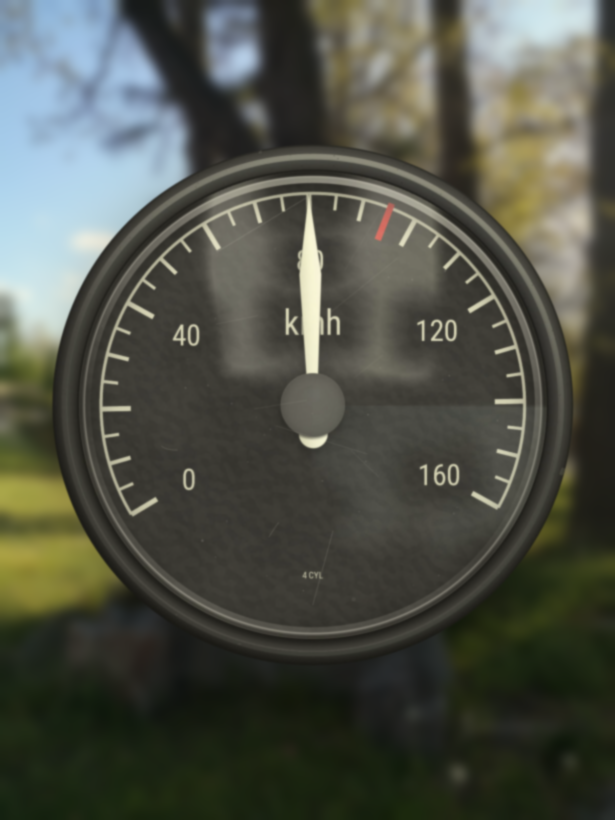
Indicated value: 80 km/h
